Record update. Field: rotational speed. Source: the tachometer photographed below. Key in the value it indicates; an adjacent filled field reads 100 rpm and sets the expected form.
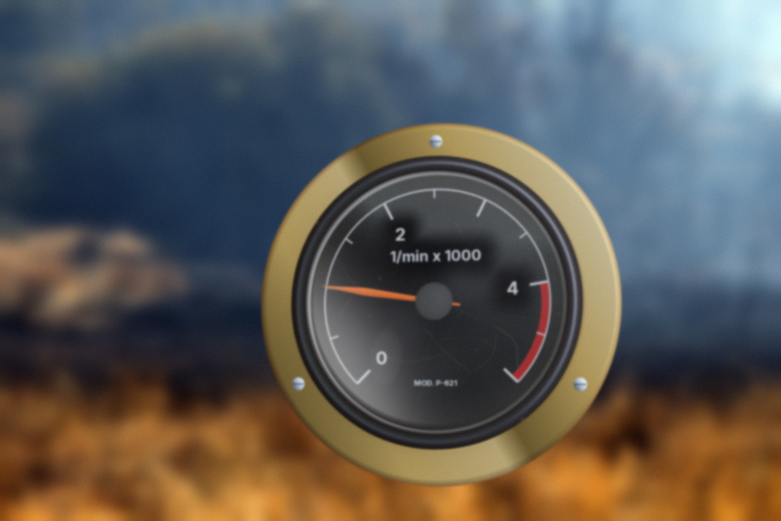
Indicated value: 1000 rpm
